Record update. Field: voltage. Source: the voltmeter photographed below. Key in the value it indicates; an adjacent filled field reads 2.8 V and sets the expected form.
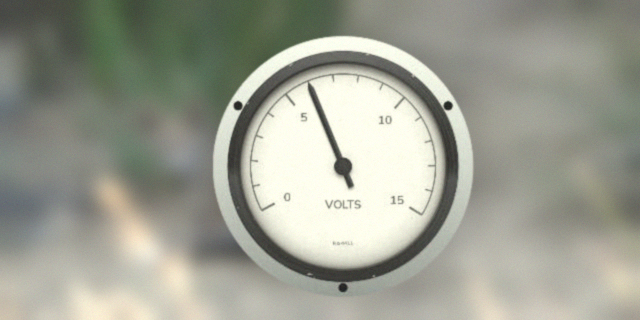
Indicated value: 6 V
